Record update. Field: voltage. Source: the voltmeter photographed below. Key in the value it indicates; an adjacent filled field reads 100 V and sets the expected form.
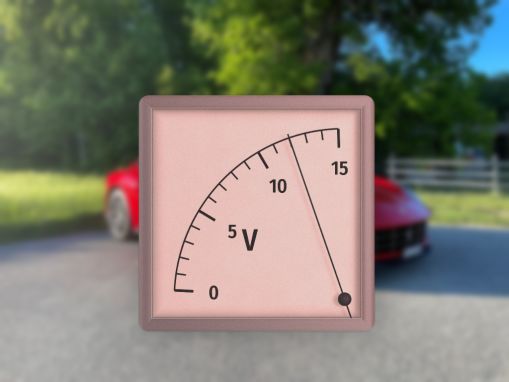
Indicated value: 12 V
